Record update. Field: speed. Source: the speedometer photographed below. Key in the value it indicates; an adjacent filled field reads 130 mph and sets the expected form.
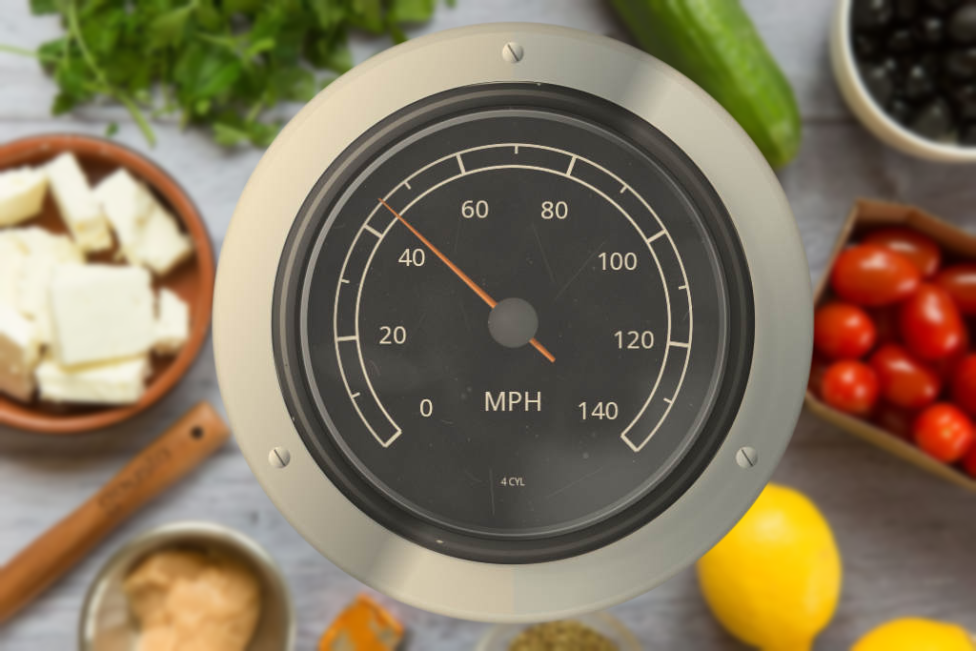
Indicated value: 45 mph
